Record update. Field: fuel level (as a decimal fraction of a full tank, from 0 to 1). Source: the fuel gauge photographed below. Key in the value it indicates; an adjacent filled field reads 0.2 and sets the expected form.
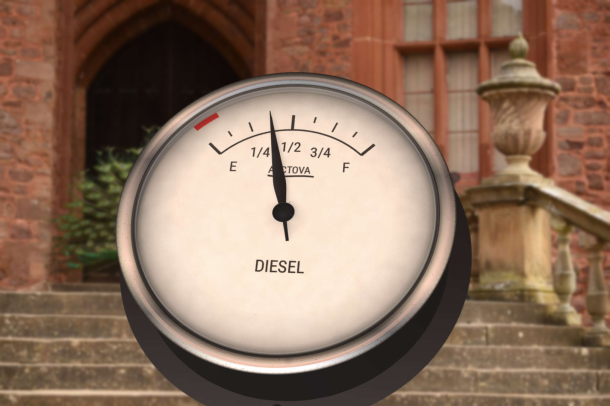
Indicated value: 0.375
